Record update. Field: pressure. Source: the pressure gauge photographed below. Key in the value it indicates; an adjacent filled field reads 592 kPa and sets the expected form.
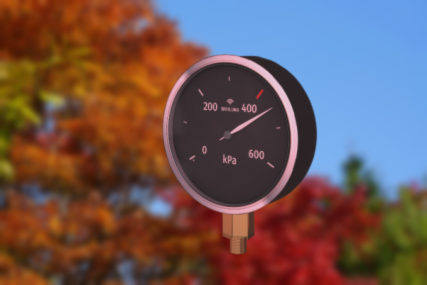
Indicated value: 450 kPa
